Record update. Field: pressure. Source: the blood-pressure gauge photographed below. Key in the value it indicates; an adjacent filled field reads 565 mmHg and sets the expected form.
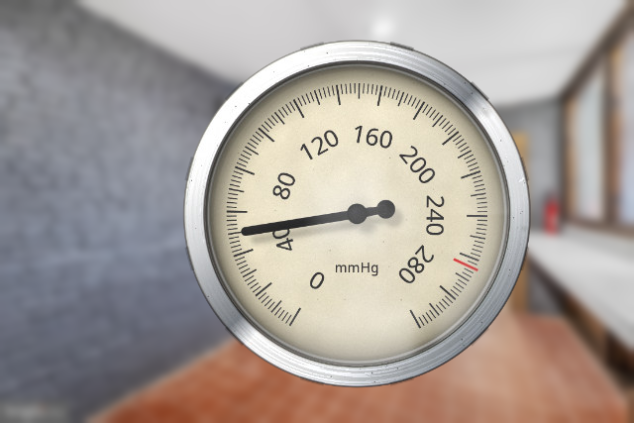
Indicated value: 50 mmHg
